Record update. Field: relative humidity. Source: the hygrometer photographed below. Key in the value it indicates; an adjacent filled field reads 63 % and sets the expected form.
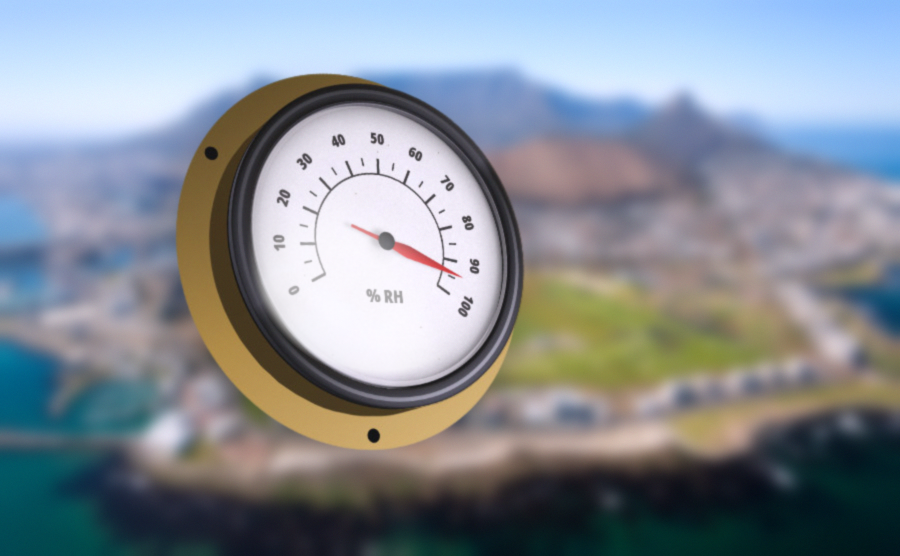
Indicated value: 95 %
